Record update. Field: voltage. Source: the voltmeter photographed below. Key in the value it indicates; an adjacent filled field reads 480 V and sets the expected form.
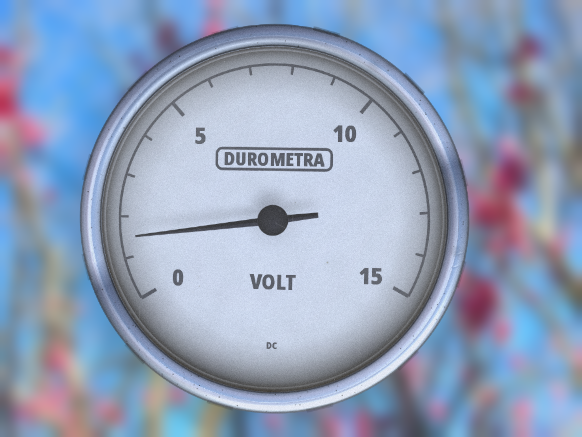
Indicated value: 1.5 V
